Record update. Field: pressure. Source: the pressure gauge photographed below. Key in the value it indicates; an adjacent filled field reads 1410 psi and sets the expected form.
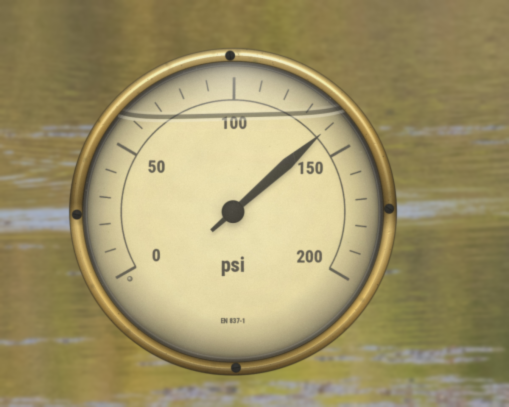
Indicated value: 140 psi
